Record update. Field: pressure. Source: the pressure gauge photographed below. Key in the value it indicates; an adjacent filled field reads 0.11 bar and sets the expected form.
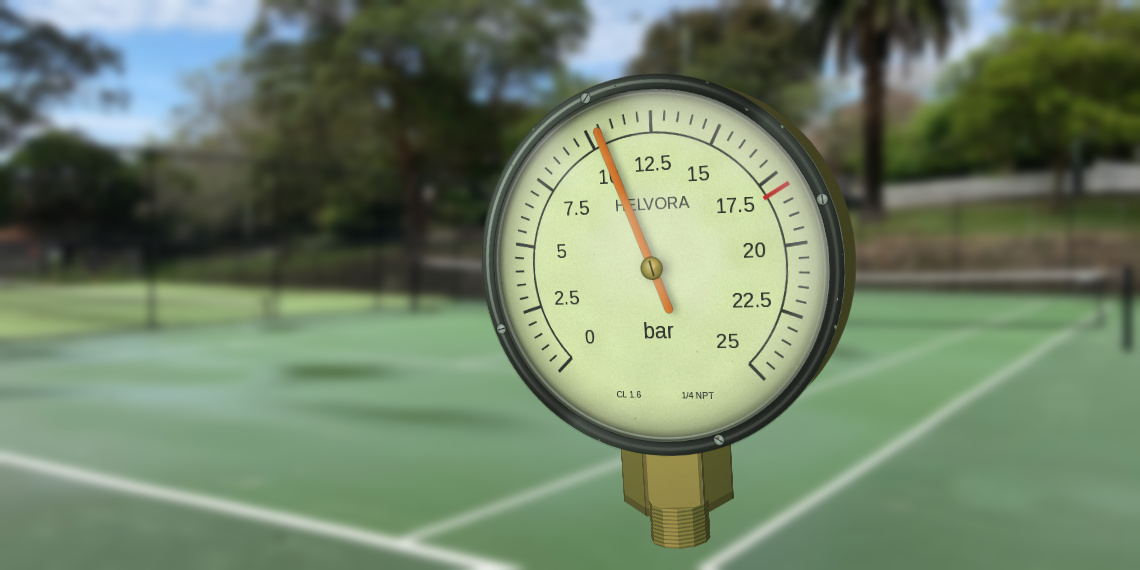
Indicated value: 10.5 bar
